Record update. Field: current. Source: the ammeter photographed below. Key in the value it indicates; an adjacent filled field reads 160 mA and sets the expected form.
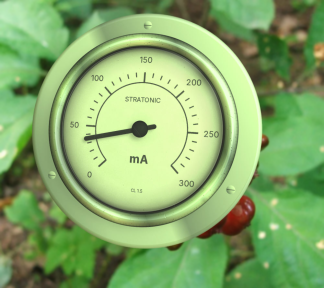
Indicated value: 35 mA
